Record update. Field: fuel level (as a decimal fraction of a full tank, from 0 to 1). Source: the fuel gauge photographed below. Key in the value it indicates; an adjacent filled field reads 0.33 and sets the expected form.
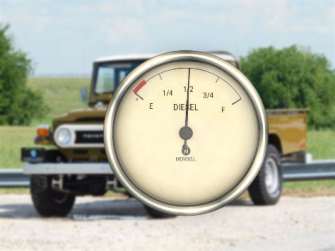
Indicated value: 0.5
